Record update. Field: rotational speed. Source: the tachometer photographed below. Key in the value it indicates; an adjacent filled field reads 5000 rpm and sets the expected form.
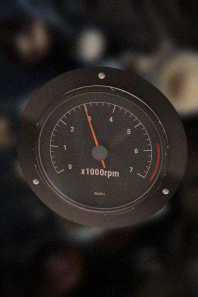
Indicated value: 3000 rpm
